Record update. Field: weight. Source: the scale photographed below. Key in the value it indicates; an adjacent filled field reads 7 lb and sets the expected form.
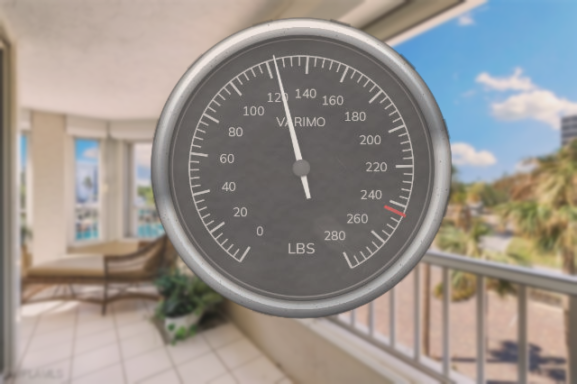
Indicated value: 124 lb
